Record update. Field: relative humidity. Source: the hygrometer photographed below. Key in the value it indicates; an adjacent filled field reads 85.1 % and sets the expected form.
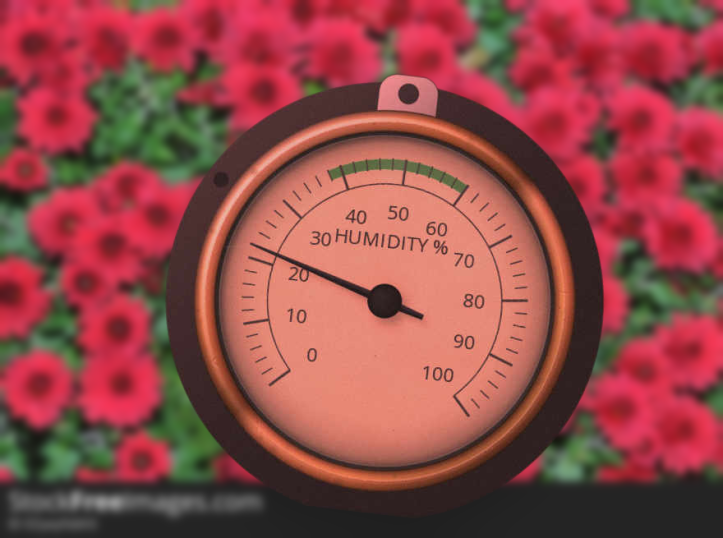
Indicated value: 22 %
